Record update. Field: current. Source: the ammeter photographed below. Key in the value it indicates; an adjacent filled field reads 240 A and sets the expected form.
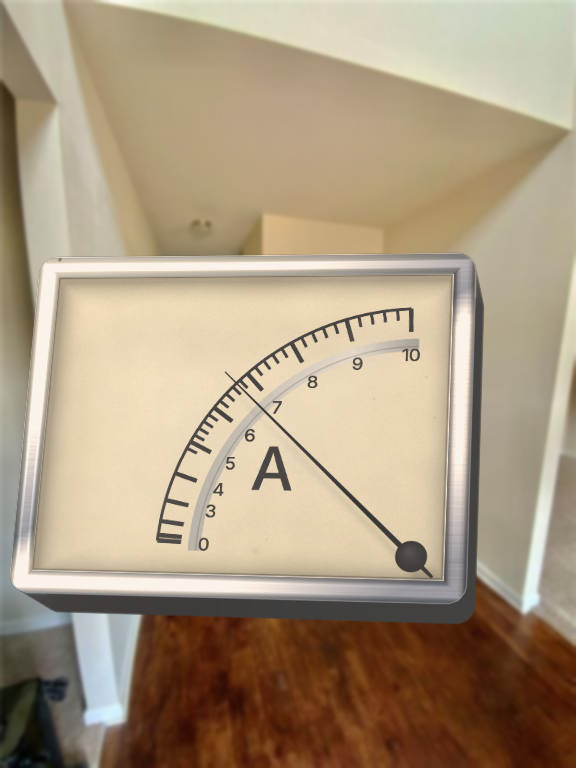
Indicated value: 6.7 A
